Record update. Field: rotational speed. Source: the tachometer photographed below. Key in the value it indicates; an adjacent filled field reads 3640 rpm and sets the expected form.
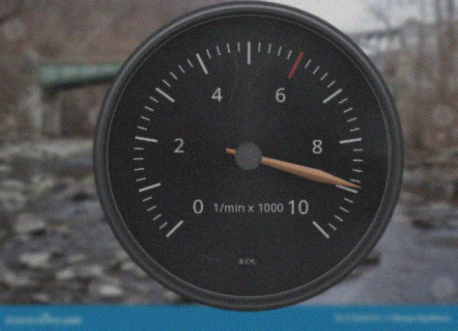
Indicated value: 8900 rpm
